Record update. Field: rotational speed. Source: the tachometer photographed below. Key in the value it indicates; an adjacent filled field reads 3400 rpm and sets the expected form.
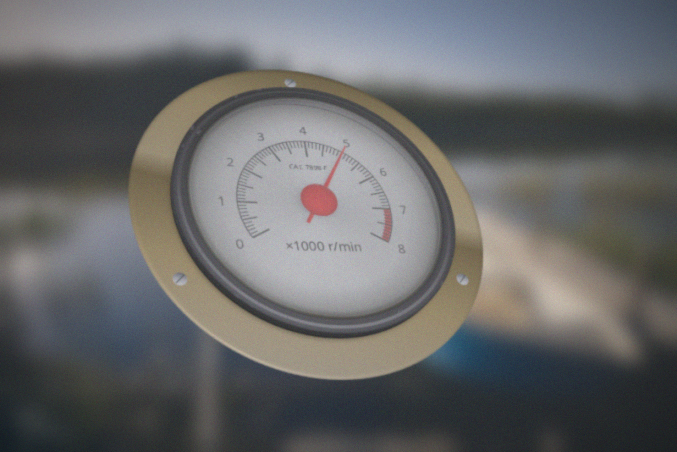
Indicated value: 5000 rpm
